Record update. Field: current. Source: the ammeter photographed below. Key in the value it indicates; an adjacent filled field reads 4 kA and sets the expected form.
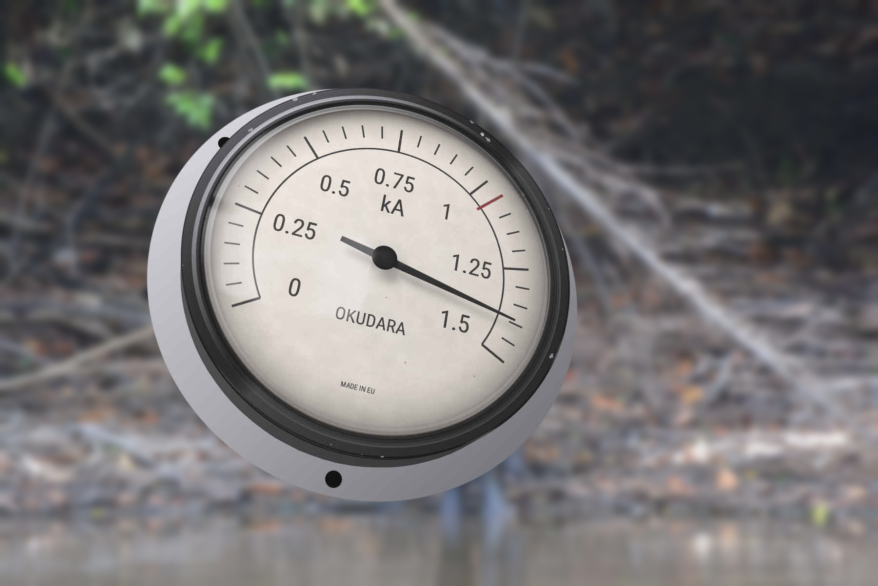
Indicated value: 1.4 kA
